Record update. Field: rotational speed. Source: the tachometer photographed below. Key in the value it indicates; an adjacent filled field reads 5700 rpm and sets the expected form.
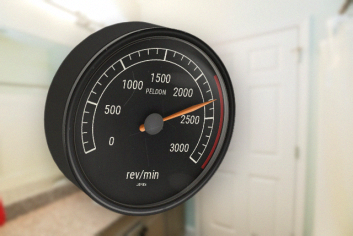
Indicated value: 2300 rpm
